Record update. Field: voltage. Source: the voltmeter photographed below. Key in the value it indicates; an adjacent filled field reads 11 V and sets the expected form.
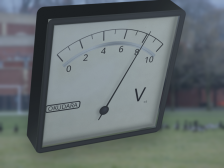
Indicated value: 8 V
